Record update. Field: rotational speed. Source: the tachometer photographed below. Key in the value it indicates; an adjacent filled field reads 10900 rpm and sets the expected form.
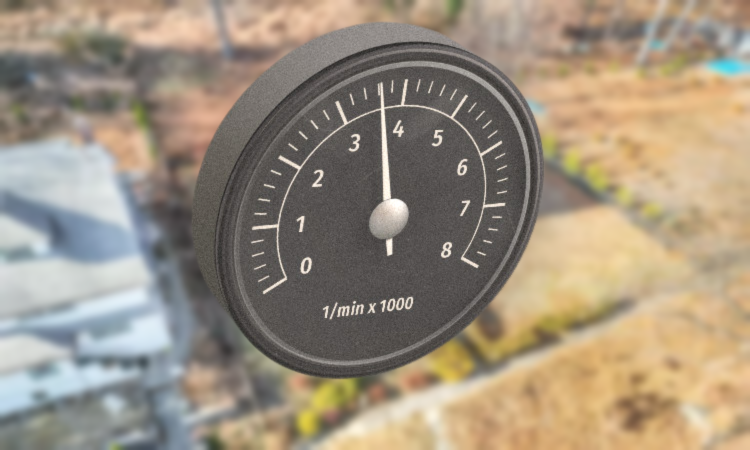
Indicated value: 3600 rpm
